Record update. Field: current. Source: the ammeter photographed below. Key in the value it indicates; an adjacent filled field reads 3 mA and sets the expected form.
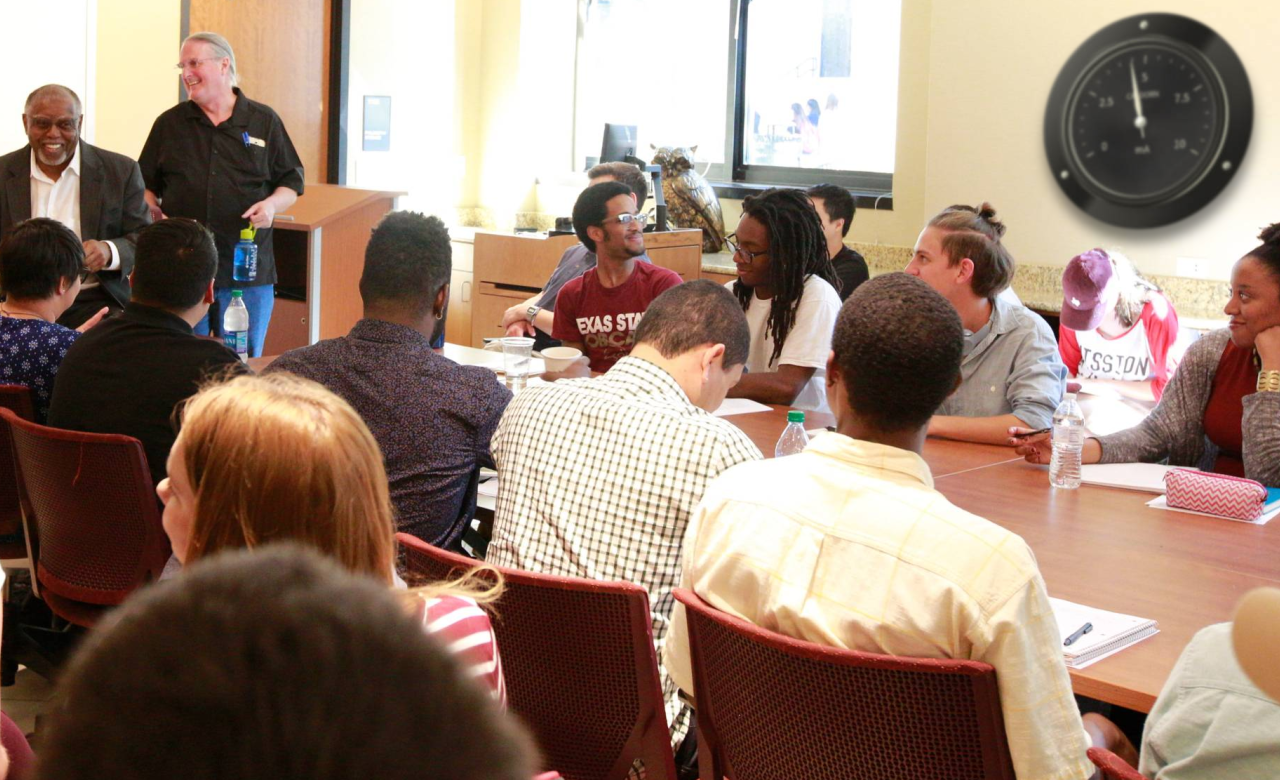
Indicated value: 4.5 mA
